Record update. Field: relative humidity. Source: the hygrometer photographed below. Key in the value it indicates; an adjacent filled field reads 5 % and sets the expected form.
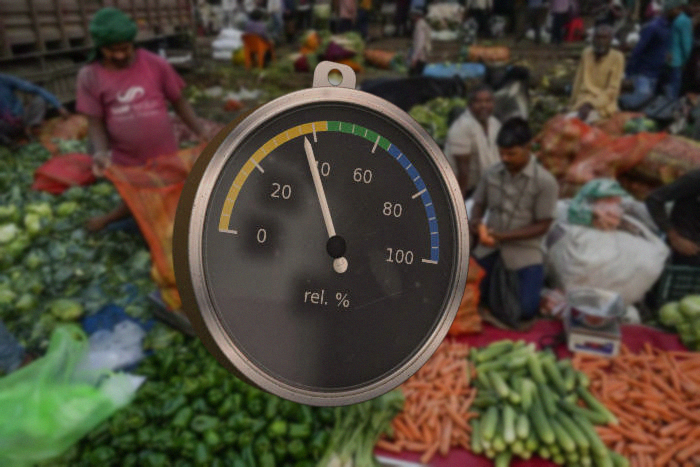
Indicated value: 36 %
